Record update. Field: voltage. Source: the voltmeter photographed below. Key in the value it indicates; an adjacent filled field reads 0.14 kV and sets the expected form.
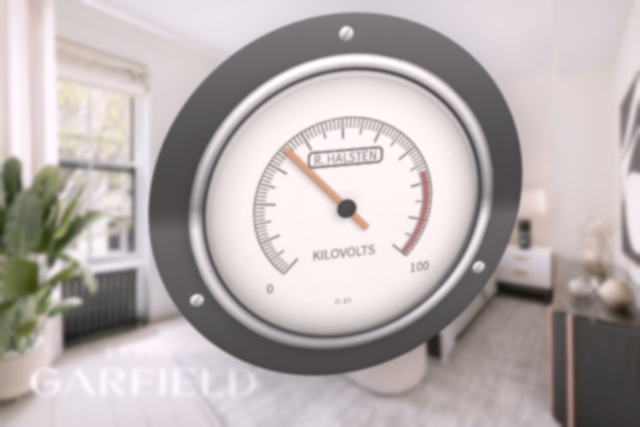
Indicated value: 35 kV
